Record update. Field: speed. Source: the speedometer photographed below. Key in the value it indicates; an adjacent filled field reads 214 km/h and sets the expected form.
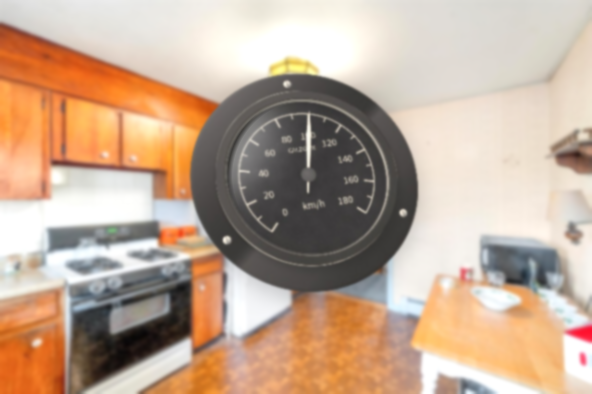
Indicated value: 100 km/h
